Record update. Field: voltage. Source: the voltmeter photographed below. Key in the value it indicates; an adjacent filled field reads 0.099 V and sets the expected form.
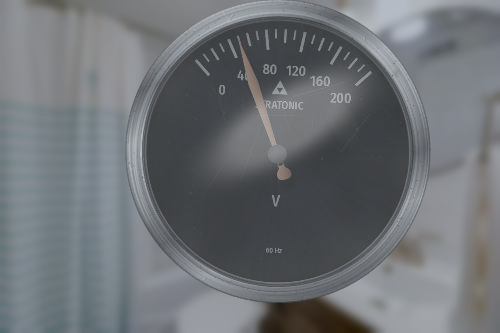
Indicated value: 50 V
